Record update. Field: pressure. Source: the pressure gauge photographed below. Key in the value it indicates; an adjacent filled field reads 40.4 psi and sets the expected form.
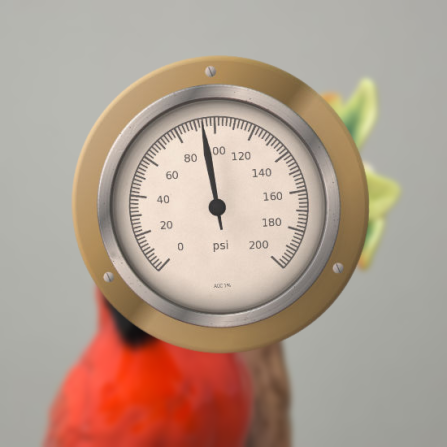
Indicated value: 94 psi
